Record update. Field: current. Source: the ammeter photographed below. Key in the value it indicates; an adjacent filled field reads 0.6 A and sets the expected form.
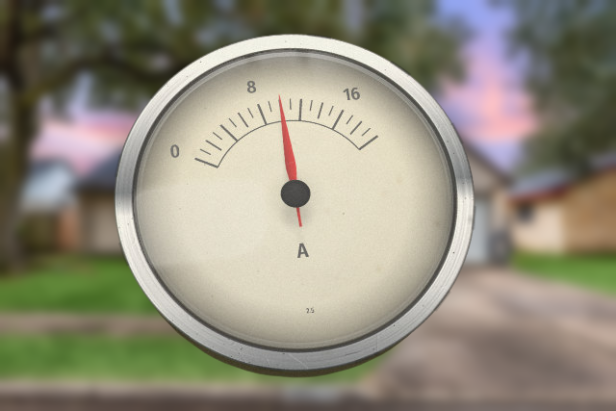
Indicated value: 10 A
